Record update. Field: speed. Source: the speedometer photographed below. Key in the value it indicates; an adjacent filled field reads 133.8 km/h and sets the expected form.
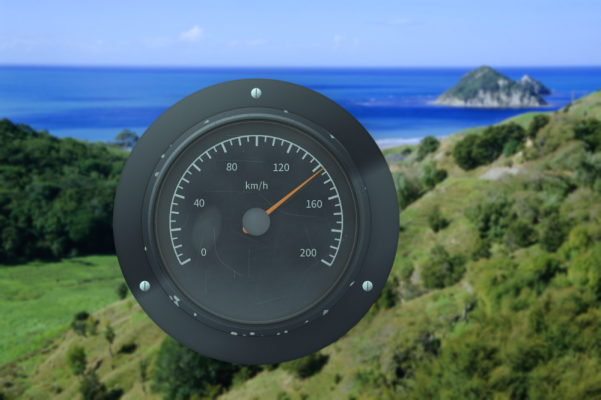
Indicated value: 142.5 km/h
